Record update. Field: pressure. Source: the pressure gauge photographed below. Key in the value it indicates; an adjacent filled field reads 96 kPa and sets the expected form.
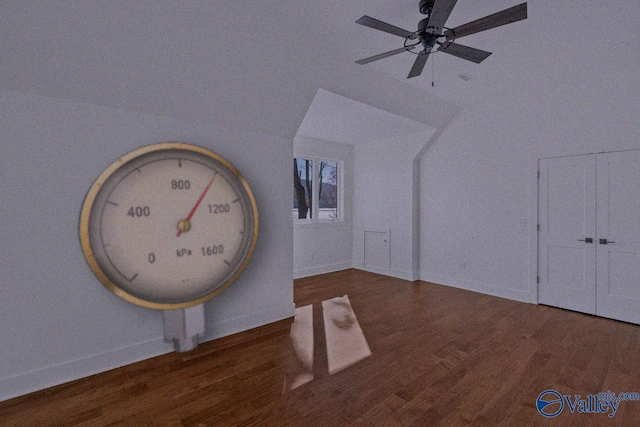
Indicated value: 1000 kPa
